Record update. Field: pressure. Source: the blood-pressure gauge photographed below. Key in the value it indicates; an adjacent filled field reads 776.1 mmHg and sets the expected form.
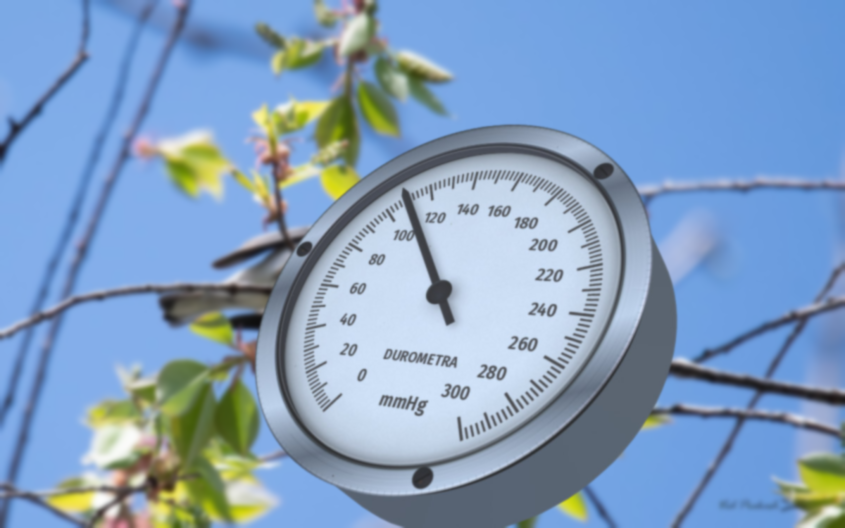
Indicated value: 110 mmHg
